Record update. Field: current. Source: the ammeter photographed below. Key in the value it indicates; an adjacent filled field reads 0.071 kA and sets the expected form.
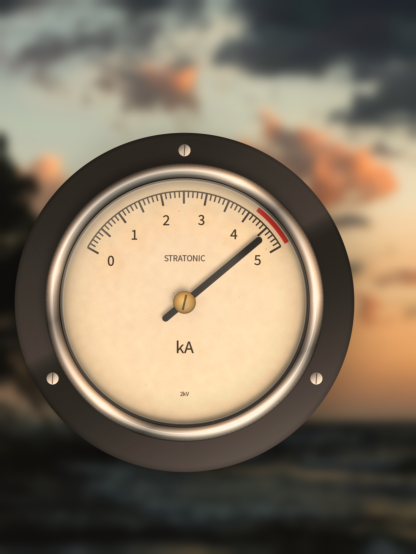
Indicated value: 4.6 kA
